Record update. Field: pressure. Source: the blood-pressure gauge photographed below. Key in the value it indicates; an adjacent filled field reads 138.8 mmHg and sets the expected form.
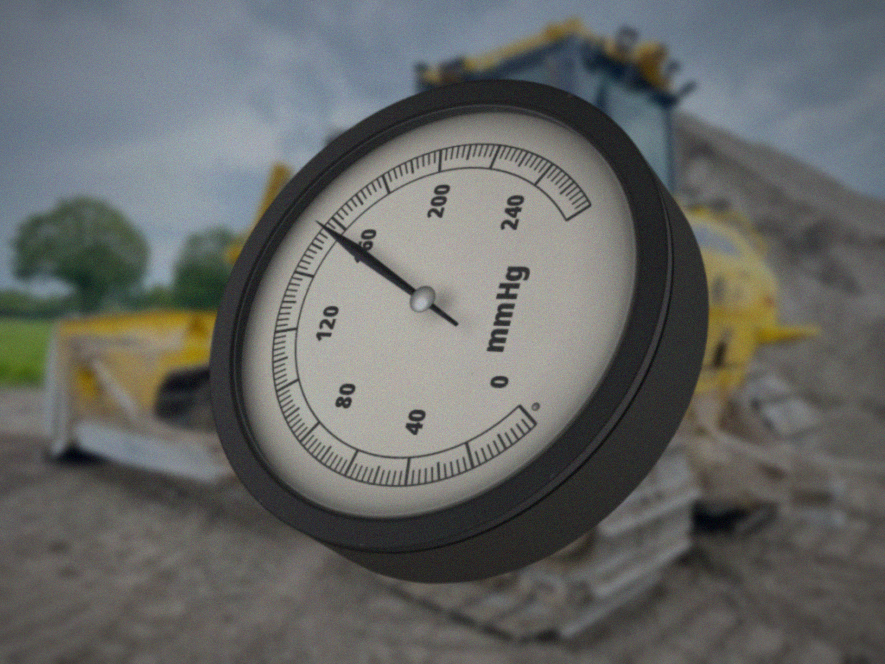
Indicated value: 156 mmHg
